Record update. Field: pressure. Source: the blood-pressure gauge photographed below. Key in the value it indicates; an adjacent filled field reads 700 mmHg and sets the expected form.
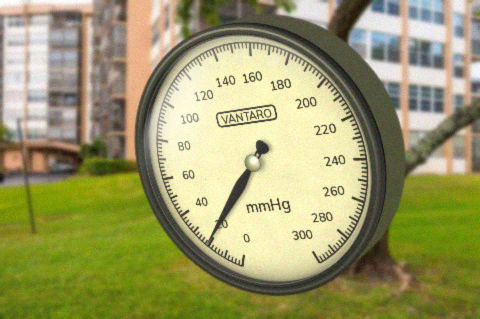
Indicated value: 20 mmHg
